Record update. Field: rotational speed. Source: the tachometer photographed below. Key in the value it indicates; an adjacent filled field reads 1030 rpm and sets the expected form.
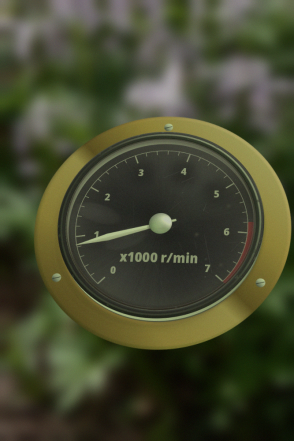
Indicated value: 800 rpm
